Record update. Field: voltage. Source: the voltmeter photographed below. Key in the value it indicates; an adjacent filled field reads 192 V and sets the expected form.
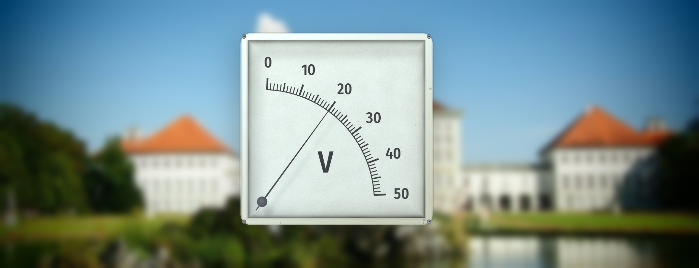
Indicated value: 20 V
